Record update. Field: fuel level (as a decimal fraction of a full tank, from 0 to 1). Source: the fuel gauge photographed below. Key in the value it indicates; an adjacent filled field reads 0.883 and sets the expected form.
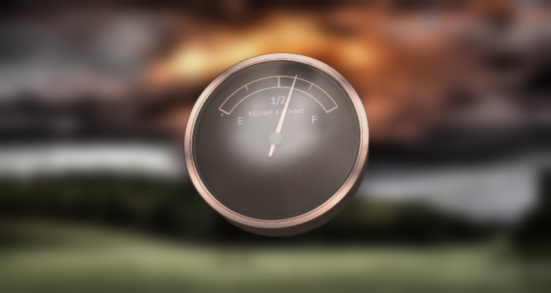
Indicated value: 0.625
